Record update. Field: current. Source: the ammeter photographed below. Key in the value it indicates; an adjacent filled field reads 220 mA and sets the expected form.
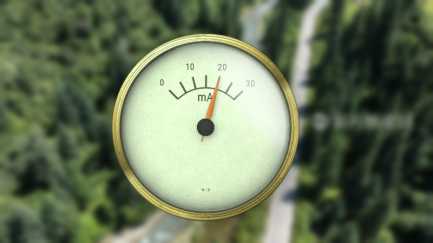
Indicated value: 20 mA
